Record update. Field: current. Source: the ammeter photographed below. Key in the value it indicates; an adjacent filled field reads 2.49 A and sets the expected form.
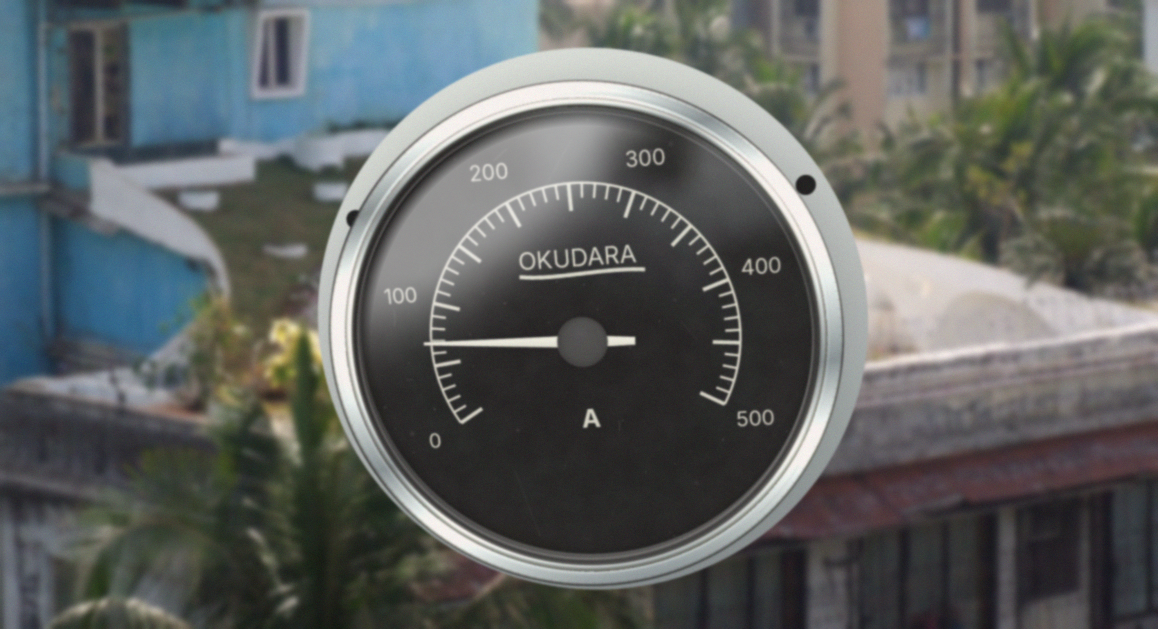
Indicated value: 70 A
